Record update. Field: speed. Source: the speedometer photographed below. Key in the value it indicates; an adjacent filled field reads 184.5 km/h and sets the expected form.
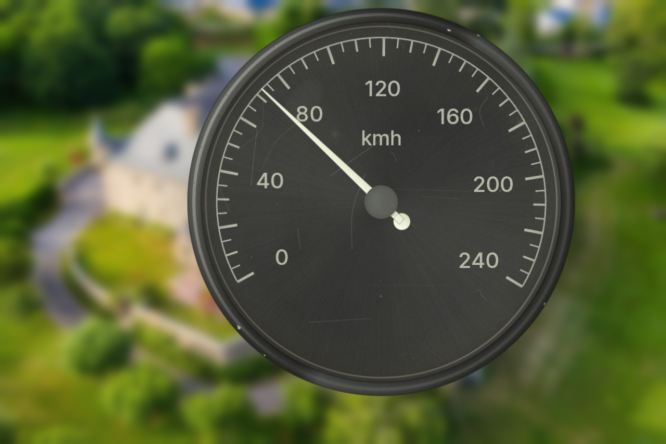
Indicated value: 72.5 km/h
